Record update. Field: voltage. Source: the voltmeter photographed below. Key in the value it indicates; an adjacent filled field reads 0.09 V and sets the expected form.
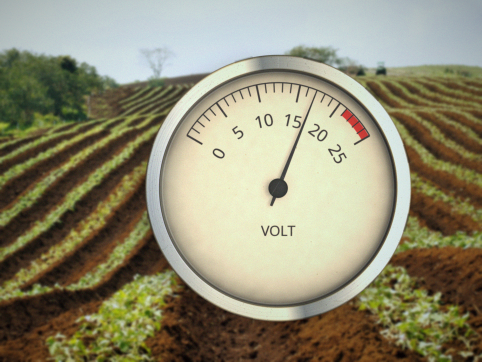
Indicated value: 17 V
